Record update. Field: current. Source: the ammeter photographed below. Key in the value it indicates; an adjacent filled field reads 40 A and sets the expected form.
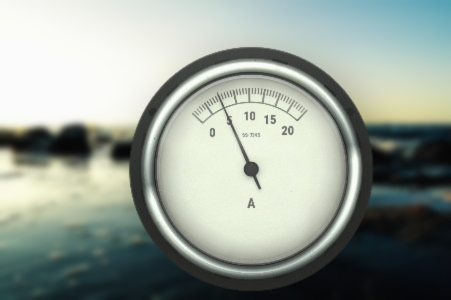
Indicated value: 5 A
